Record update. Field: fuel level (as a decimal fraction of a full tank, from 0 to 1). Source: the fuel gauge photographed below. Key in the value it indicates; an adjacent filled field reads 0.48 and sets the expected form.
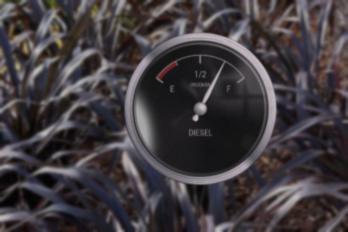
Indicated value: 0.75
